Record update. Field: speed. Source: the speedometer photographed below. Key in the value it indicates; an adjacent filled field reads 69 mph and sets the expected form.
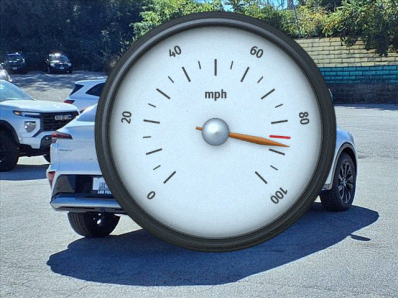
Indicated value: 87.5 mph
